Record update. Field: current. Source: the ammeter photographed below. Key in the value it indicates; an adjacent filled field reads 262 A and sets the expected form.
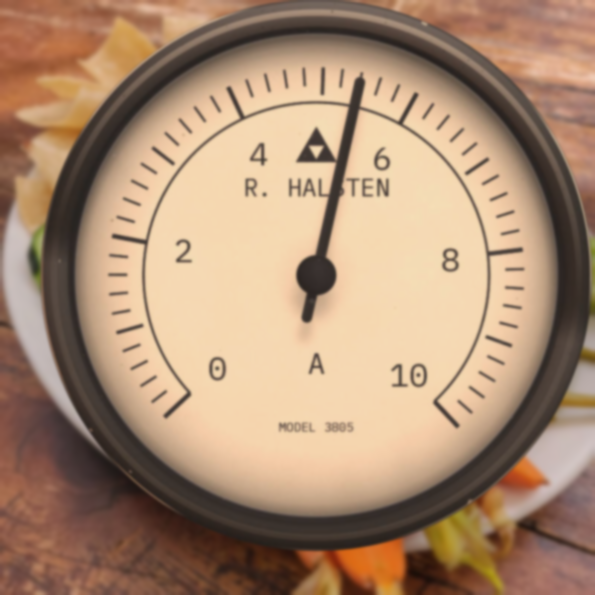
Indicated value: 5.4 A
